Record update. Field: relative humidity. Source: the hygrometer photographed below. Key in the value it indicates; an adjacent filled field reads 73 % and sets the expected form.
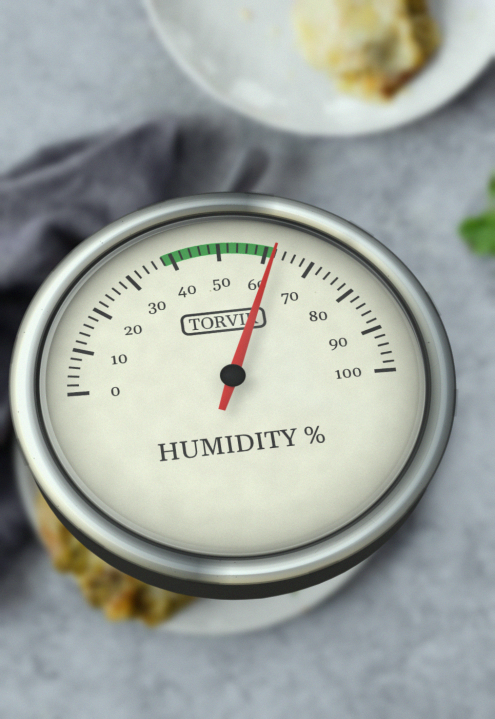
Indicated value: 62 %
